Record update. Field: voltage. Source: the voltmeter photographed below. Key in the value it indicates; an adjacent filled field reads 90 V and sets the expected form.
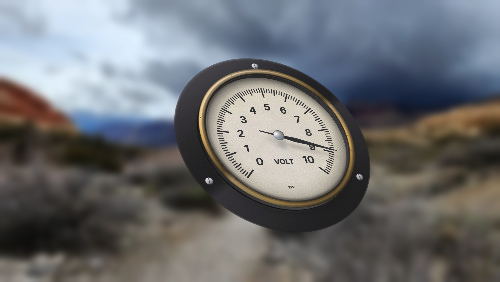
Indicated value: 9 V
